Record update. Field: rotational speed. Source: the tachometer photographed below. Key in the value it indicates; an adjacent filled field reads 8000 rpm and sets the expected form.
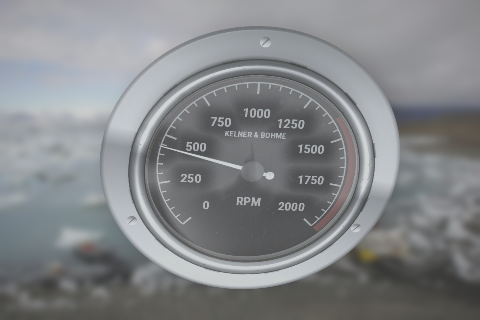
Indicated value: 450 rpm
